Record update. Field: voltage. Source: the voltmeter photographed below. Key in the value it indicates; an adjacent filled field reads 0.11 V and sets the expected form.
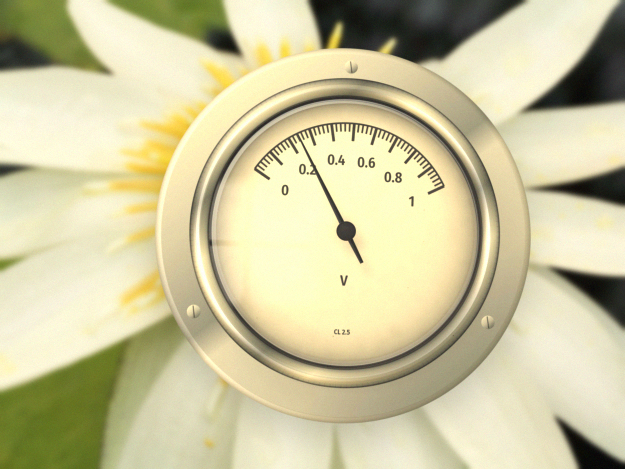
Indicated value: 0.24 V
